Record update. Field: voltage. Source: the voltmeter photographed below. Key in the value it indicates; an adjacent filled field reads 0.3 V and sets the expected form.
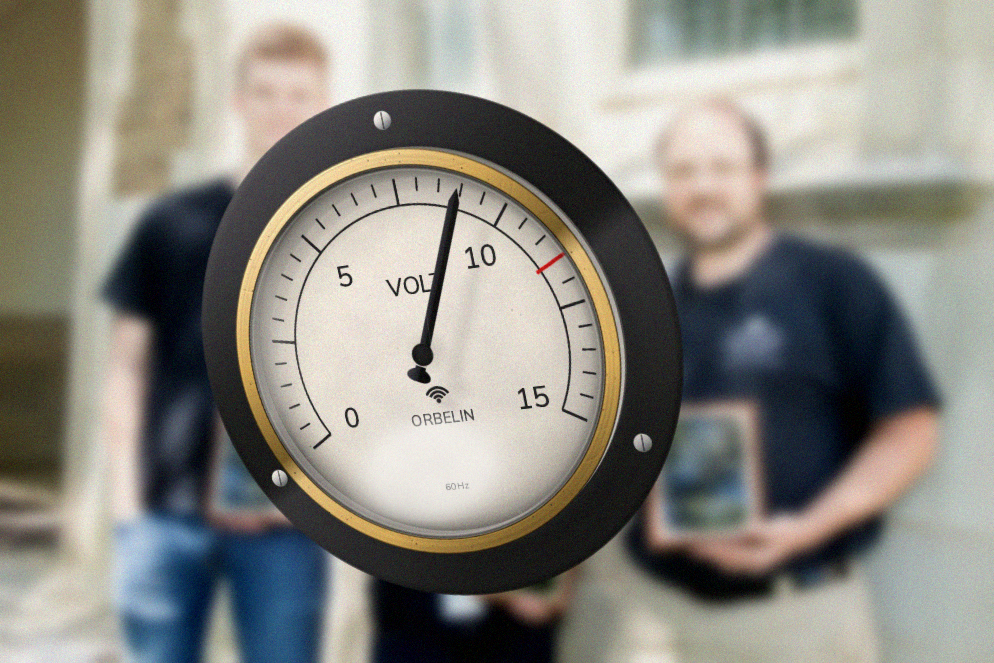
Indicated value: 9 V
